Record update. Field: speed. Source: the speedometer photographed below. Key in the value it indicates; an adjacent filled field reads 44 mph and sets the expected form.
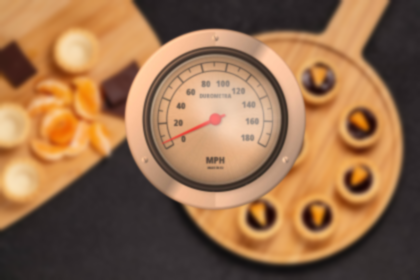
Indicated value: 5 mph
